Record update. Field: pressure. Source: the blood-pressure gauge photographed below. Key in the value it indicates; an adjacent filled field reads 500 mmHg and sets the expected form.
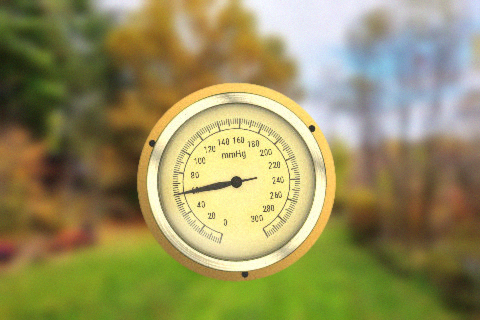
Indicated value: 60 mmHg
